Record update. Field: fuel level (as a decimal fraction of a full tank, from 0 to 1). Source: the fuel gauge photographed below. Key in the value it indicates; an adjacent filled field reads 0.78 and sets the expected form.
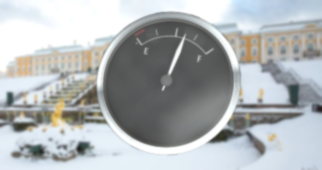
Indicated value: 0.625
